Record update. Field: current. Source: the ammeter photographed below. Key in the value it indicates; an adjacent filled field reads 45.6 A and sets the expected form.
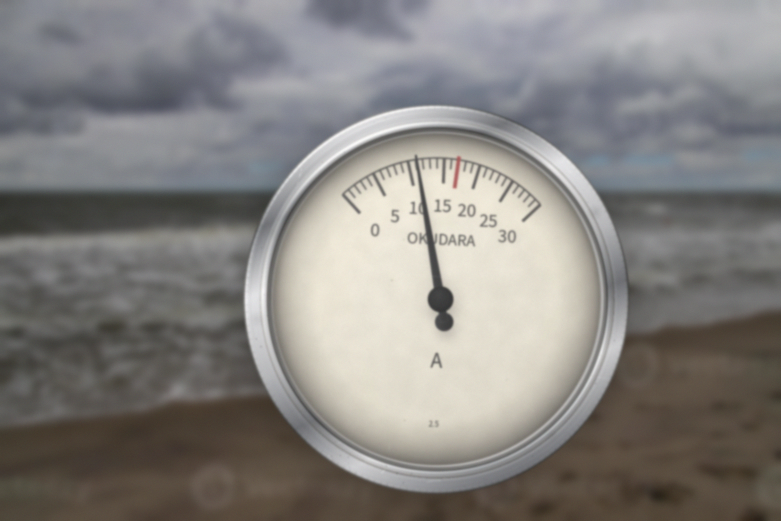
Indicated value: 11 A
